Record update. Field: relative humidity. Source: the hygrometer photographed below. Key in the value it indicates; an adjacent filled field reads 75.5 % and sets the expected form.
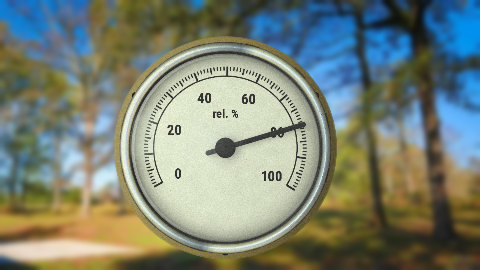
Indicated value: 80 %
